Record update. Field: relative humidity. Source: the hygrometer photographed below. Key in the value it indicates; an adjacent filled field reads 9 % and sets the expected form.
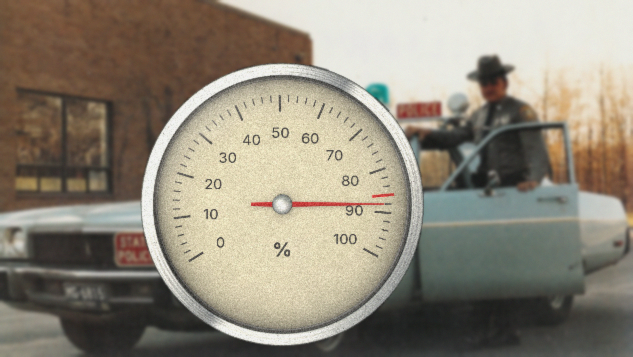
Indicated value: 88 %
